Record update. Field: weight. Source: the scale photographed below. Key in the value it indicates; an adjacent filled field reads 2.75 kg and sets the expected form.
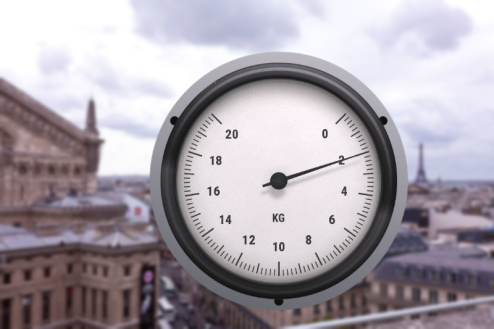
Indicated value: 2 kg
